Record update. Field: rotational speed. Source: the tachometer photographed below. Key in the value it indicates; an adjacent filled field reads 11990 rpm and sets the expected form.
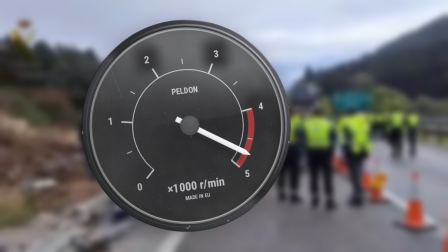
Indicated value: 4750 rpm
